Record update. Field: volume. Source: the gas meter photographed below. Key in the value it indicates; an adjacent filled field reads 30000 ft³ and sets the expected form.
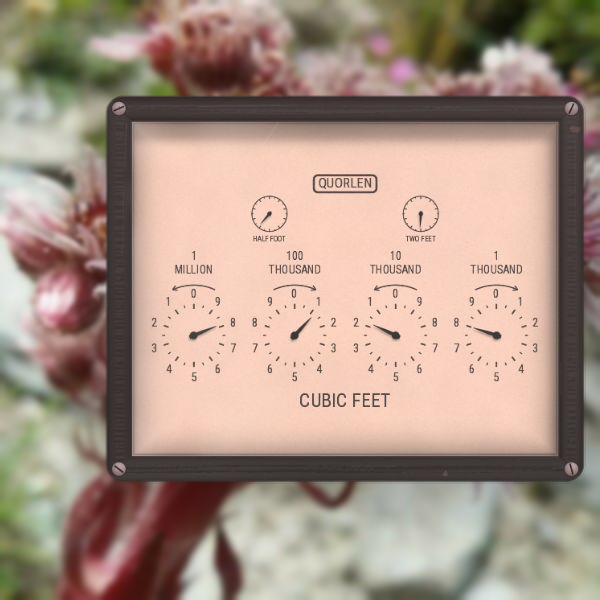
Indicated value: 811800 ft³
